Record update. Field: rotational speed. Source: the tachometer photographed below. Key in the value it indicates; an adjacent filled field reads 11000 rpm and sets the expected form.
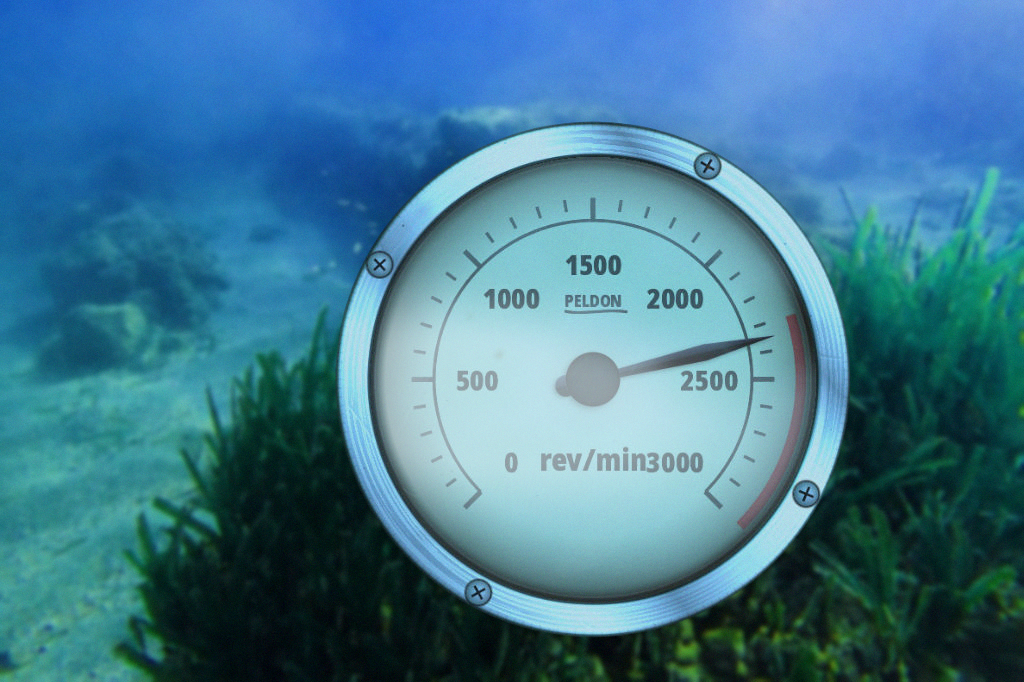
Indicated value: 2350 rpm
